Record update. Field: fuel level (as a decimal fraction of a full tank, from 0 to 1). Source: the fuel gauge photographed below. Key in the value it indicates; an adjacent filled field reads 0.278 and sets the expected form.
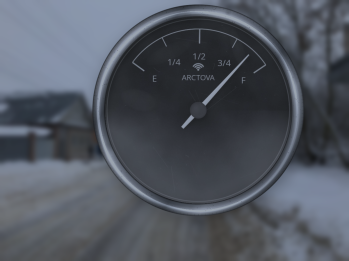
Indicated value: 0.875
